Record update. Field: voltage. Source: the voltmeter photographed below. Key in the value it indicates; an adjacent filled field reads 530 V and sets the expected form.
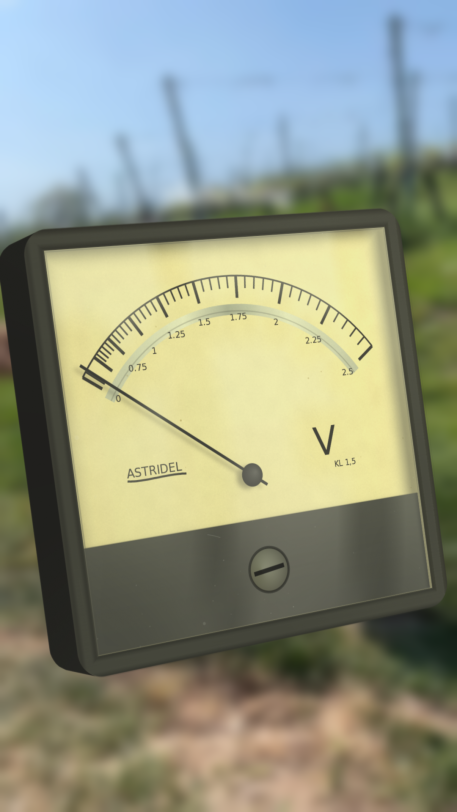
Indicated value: 0.25 V
